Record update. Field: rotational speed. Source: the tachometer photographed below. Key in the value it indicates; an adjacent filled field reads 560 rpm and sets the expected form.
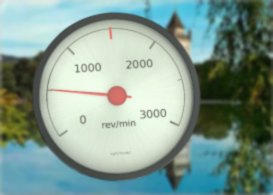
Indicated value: 500 rpm
